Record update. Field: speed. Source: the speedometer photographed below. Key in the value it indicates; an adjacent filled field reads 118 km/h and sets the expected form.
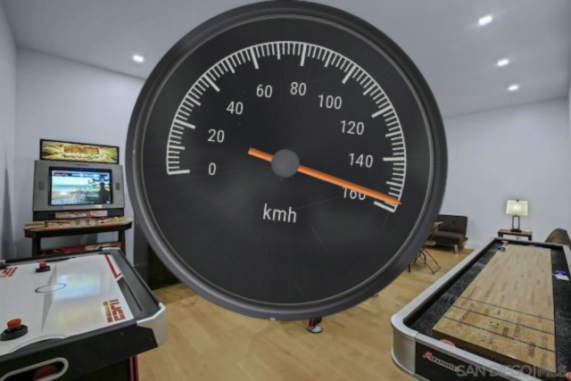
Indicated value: 156 km/h
